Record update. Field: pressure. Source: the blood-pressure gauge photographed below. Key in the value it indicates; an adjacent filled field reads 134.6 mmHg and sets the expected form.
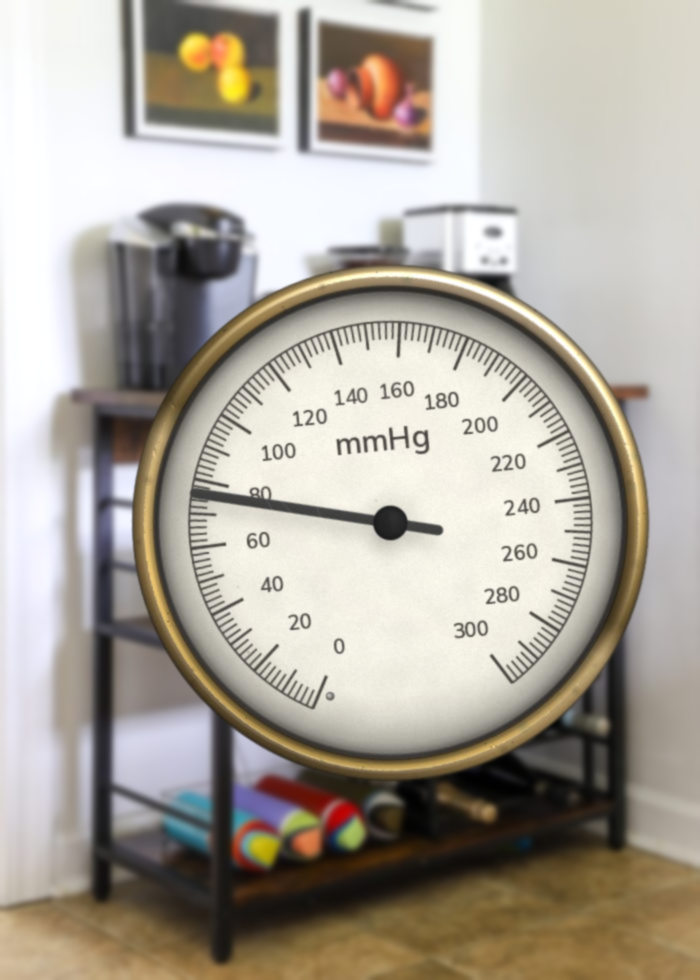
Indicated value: 76 mmHg
